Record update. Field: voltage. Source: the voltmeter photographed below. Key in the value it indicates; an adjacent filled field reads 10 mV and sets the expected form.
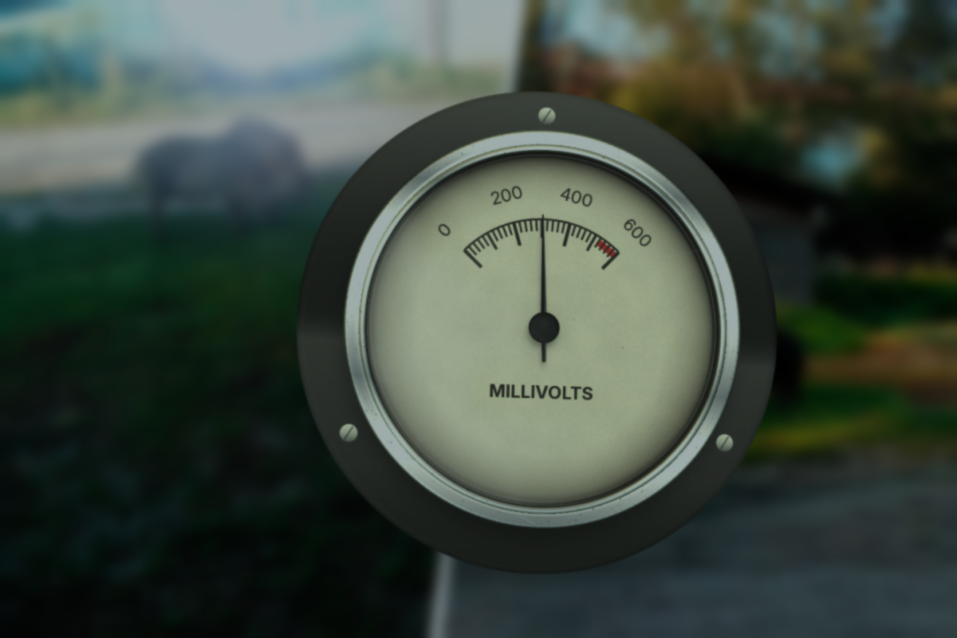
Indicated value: 300 mV
